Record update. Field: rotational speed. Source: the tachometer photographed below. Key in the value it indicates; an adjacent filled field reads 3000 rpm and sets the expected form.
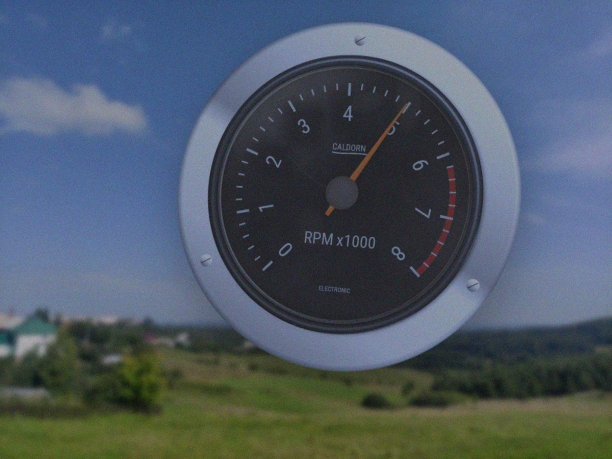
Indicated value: 5000 rpm
